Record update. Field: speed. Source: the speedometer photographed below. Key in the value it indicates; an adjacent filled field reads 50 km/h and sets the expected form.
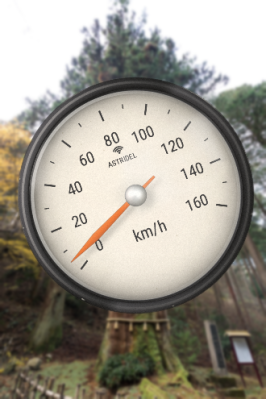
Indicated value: 5 km/h
